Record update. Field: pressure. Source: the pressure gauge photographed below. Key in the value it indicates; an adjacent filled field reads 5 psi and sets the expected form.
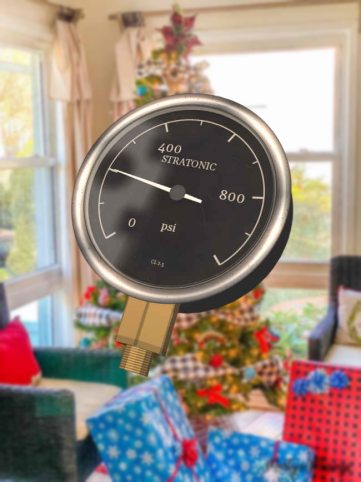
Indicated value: 200 psi
